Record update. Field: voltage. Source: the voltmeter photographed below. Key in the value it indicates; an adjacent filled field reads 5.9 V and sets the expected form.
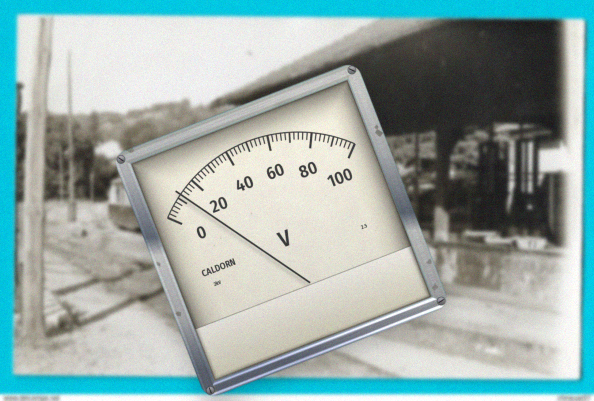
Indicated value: 12 V
